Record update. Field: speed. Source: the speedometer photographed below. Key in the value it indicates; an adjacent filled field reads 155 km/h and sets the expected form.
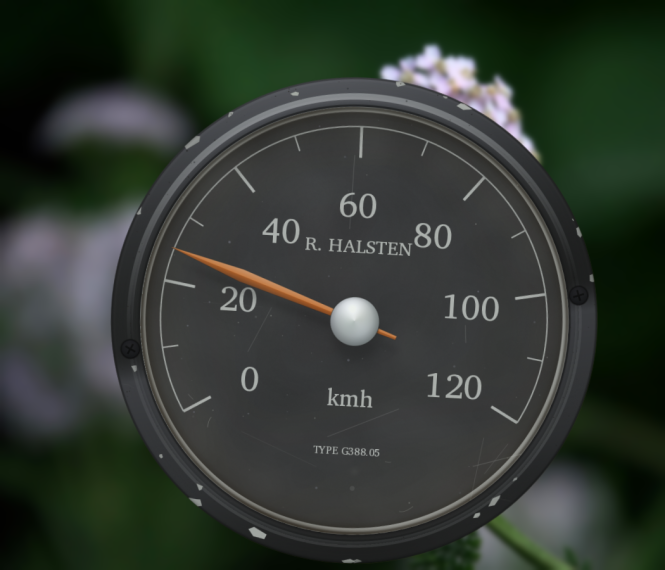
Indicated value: 25 km/h
